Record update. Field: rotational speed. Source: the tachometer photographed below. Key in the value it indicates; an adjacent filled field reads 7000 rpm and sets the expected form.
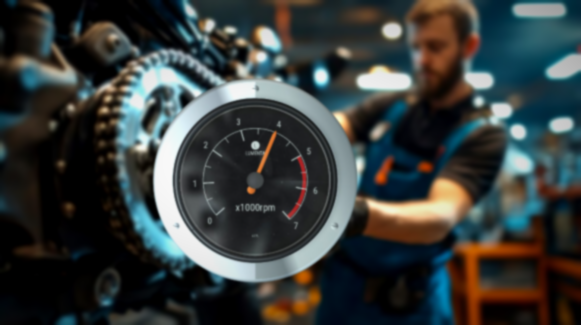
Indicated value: 4000 rpm
